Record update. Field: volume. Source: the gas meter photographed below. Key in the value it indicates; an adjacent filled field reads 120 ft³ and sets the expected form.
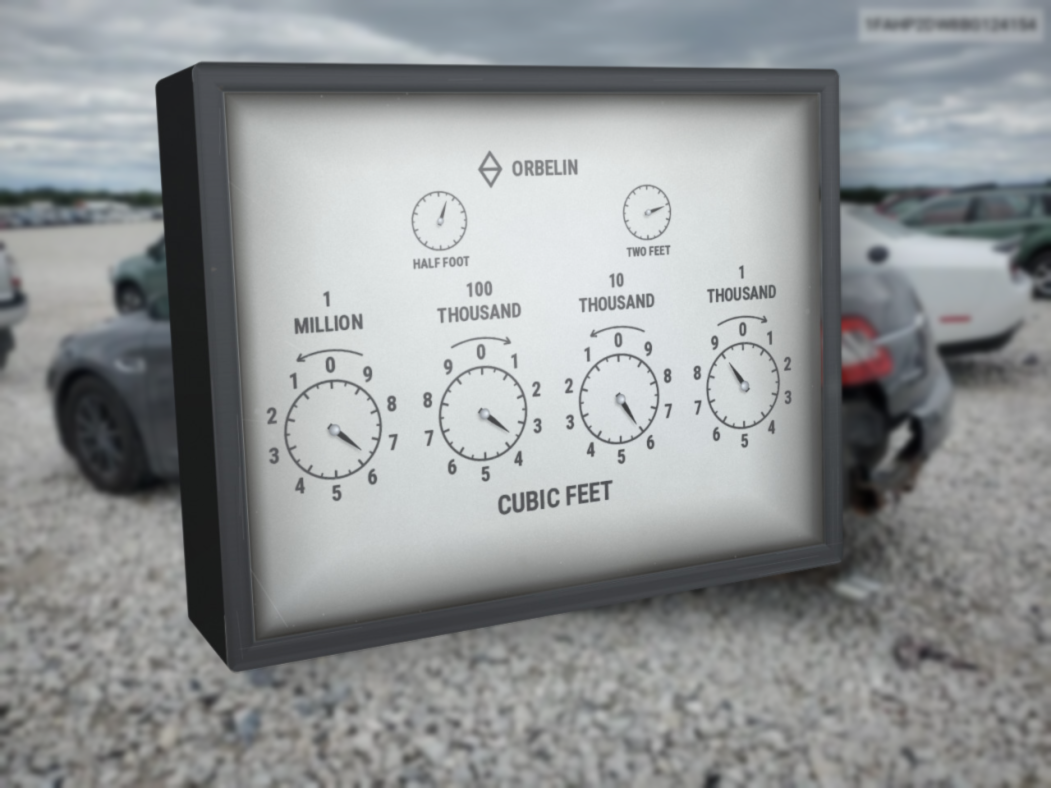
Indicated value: 635900 ft³
